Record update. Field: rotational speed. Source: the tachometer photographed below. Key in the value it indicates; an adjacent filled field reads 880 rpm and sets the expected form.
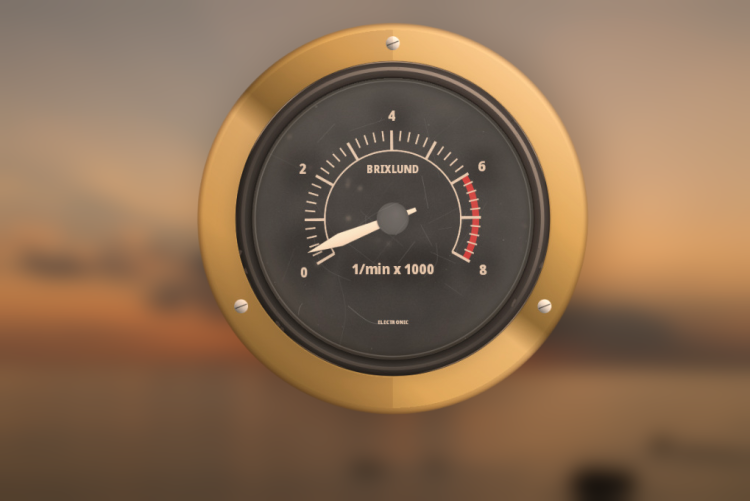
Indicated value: 300 rpm
